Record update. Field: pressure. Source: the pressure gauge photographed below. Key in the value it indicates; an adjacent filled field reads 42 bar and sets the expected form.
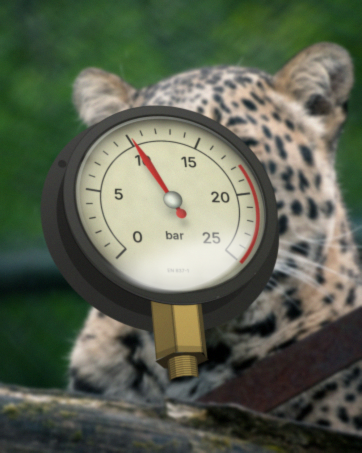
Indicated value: 10 bar
